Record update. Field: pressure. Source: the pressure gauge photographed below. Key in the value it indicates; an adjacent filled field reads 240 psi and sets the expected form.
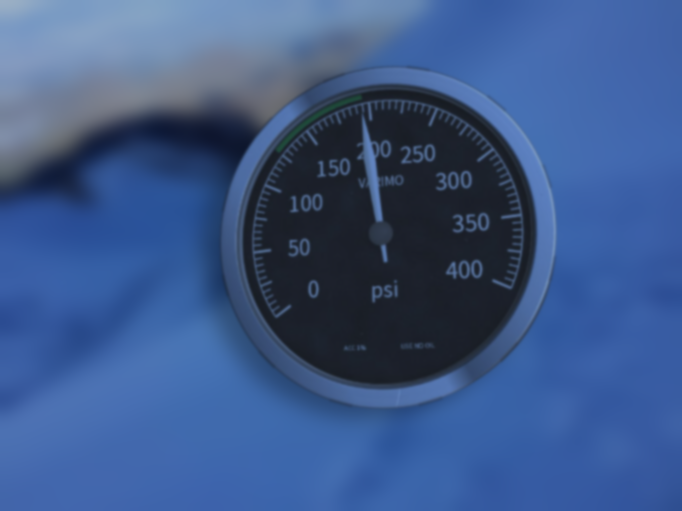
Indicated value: 195 psi
